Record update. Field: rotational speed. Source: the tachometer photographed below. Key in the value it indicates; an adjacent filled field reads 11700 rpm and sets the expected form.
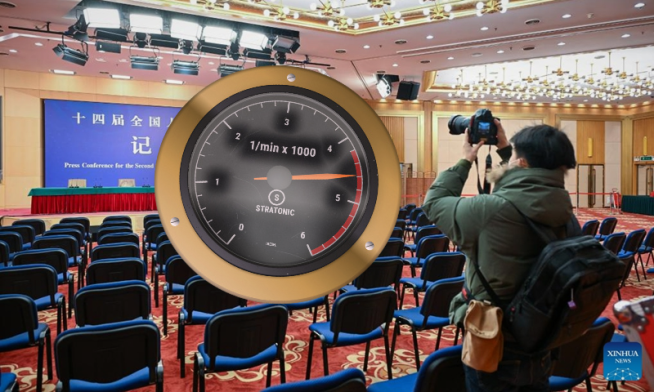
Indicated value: 4600 rpm
